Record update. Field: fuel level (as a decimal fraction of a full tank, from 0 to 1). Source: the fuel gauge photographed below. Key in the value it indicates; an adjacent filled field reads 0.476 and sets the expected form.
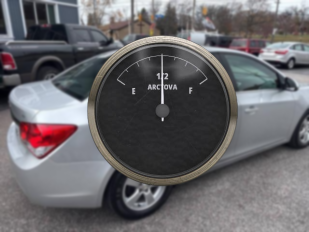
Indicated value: 0.5
